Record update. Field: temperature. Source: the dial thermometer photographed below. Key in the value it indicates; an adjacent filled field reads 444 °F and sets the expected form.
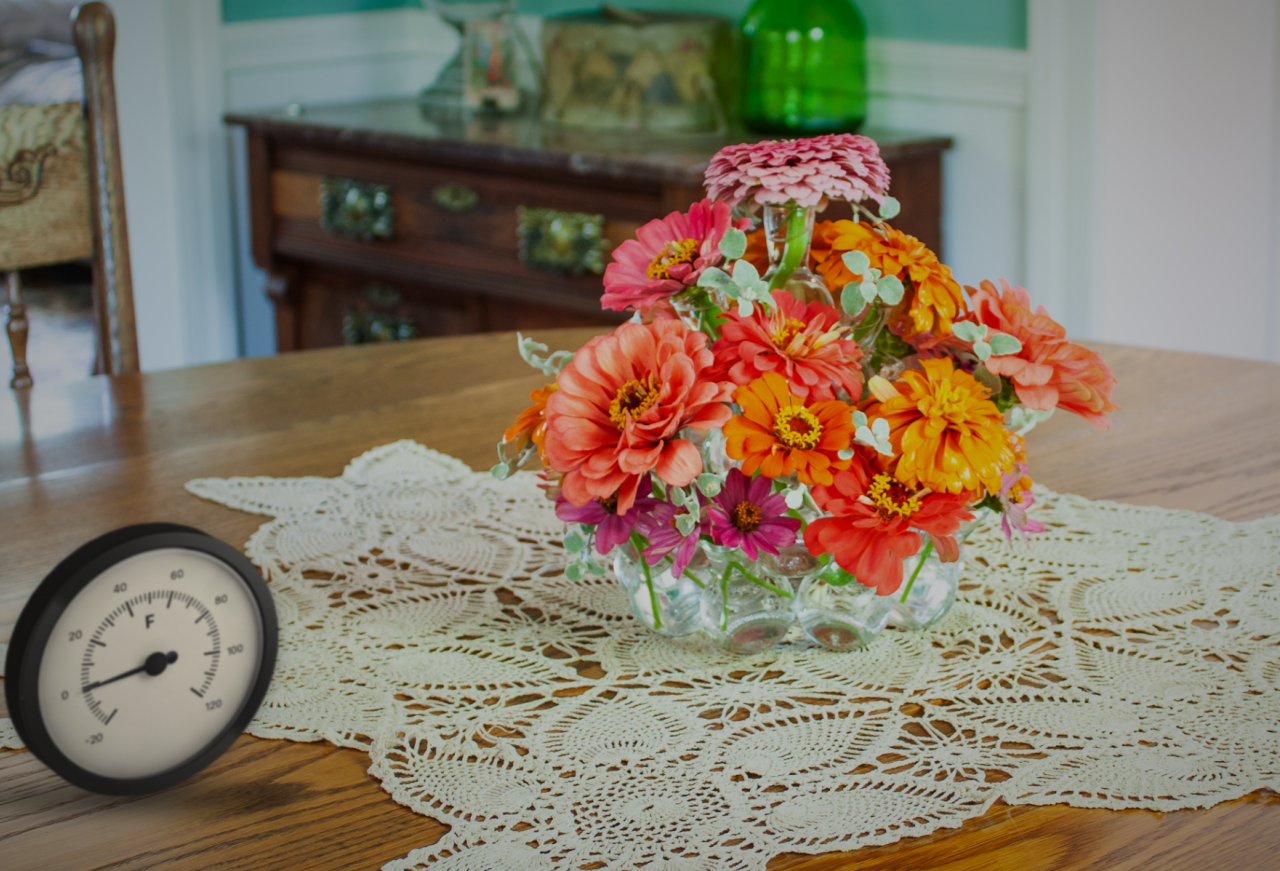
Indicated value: 0 °F
